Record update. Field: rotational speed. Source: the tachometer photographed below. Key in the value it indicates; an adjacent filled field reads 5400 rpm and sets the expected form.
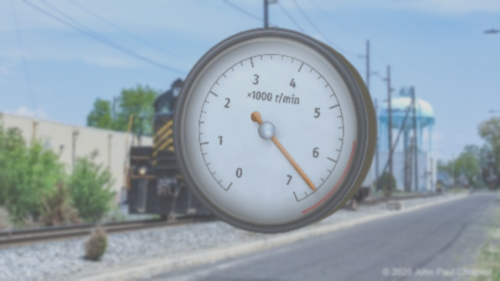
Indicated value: 6600 rpm
